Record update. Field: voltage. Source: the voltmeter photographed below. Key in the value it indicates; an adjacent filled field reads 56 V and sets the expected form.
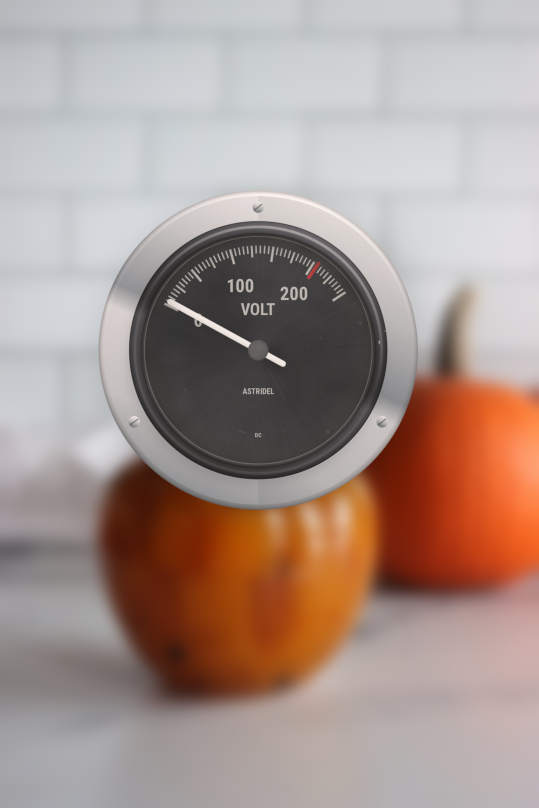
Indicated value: 5 V
